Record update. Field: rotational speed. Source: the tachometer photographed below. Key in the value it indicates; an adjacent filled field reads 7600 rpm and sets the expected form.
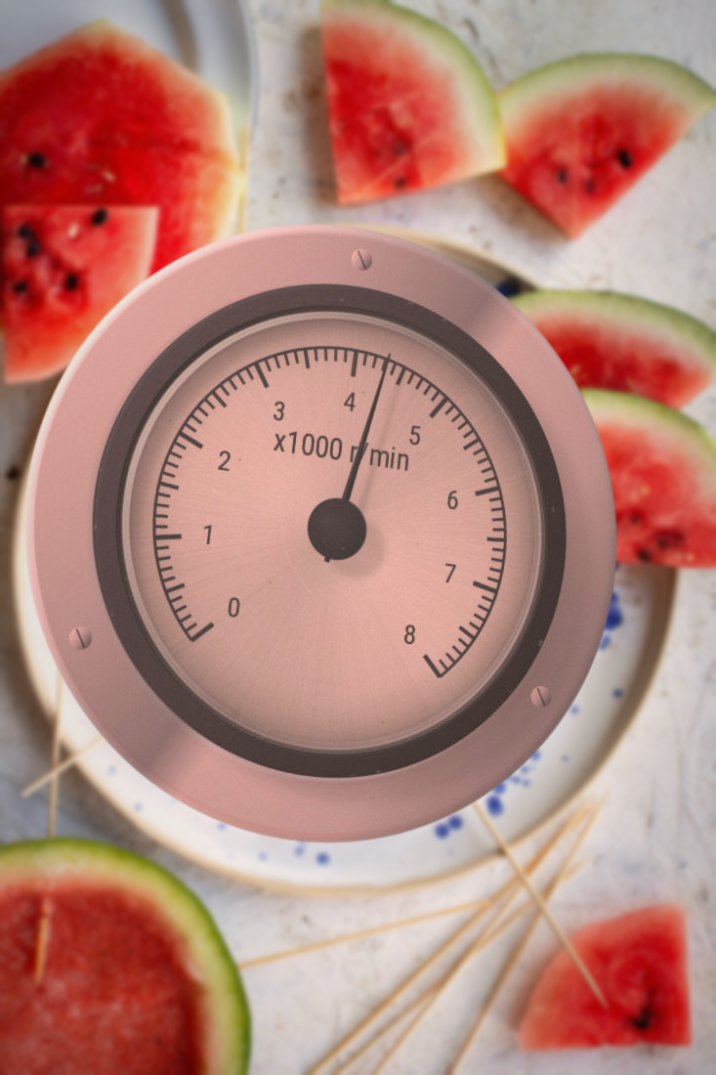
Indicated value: 4300 rpm
